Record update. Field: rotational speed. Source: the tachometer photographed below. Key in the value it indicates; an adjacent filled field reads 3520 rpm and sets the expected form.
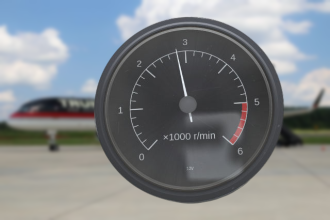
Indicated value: 2800 rpm
